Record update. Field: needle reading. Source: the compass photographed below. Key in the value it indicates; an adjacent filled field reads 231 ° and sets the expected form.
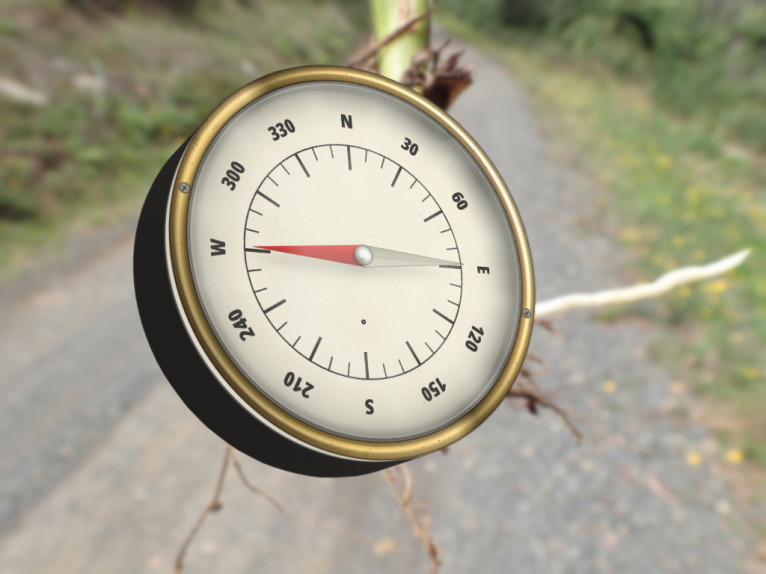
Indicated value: 270 °
